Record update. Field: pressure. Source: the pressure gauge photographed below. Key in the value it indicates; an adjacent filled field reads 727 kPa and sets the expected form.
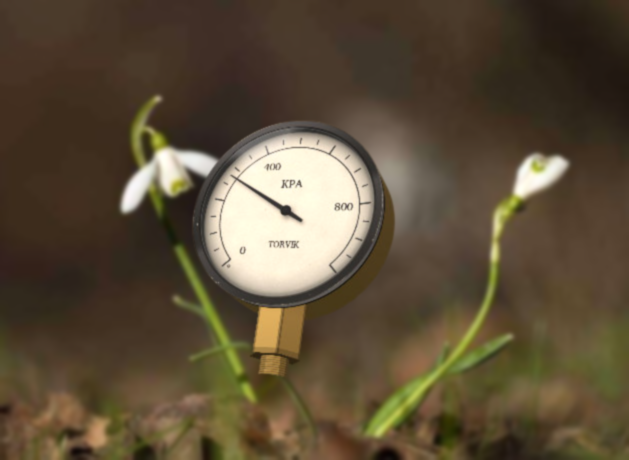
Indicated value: 275 kPa
